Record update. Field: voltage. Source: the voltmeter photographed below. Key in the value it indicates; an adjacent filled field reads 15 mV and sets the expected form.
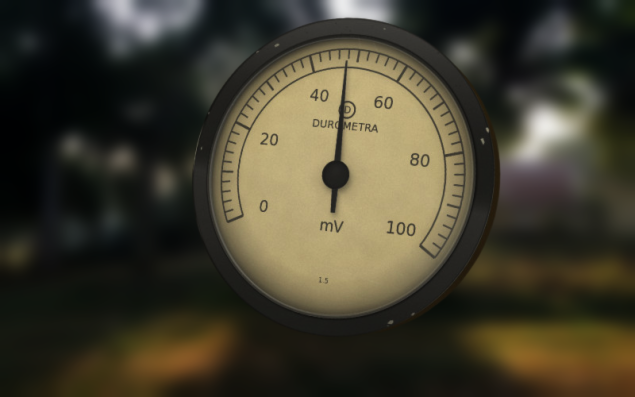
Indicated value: 48 mV
